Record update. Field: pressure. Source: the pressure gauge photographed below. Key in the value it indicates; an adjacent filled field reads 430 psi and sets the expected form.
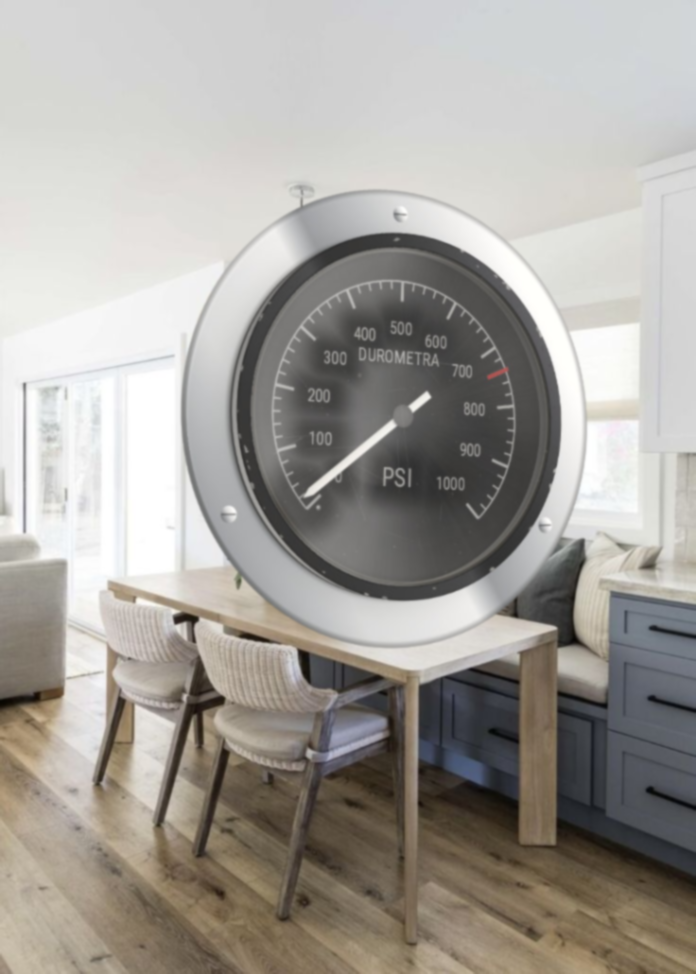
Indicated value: 20 psi
